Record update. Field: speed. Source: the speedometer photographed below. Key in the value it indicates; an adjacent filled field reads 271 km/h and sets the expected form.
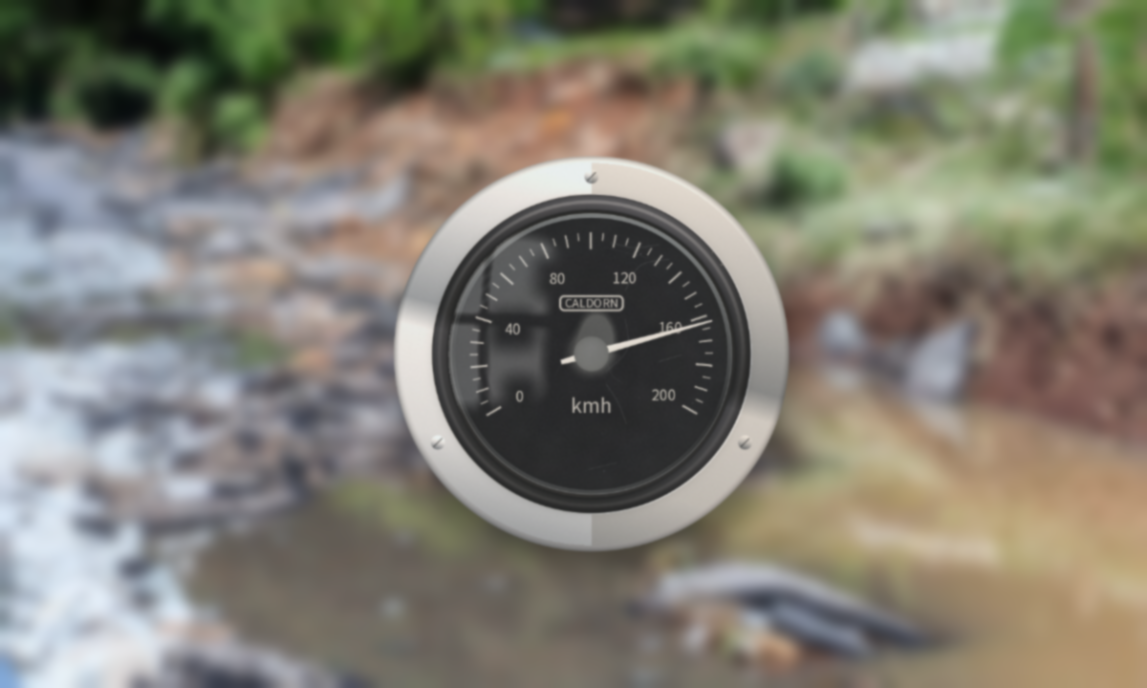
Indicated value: 162.5 km/h
